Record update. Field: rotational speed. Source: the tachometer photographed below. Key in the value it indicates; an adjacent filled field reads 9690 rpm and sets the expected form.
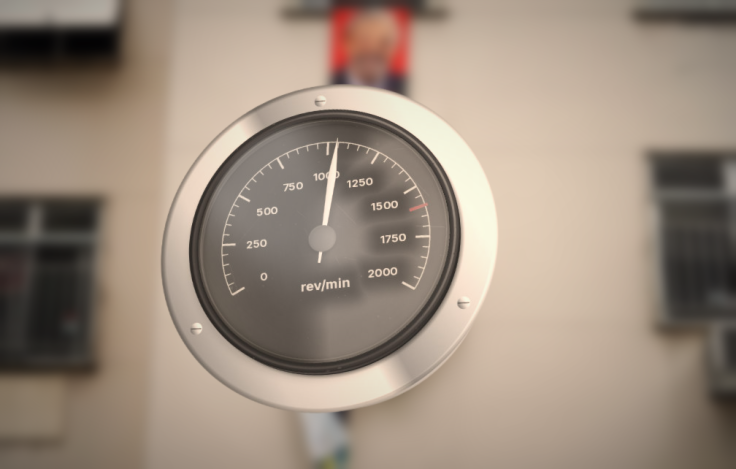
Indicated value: 1050 rpm
